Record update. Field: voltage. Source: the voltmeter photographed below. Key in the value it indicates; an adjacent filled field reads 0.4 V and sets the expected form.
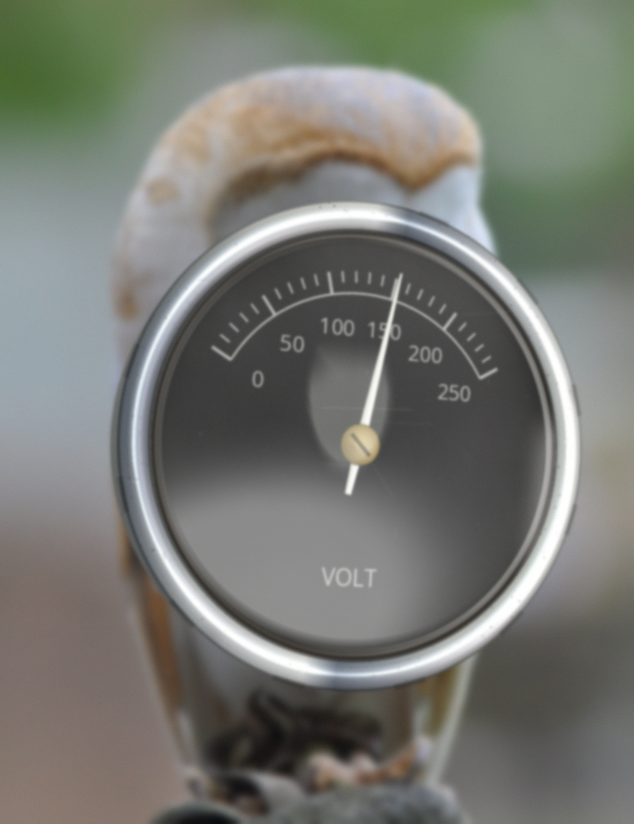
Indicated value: 150 V
